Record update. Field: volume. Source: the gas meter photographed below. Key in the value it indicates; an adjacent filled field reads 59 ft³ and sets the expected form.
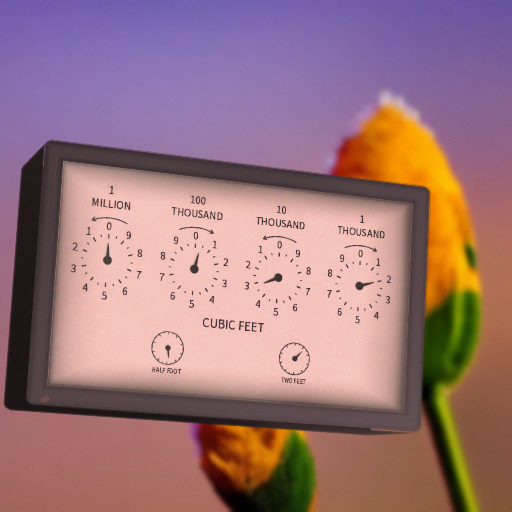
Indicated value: 3200 ft³
